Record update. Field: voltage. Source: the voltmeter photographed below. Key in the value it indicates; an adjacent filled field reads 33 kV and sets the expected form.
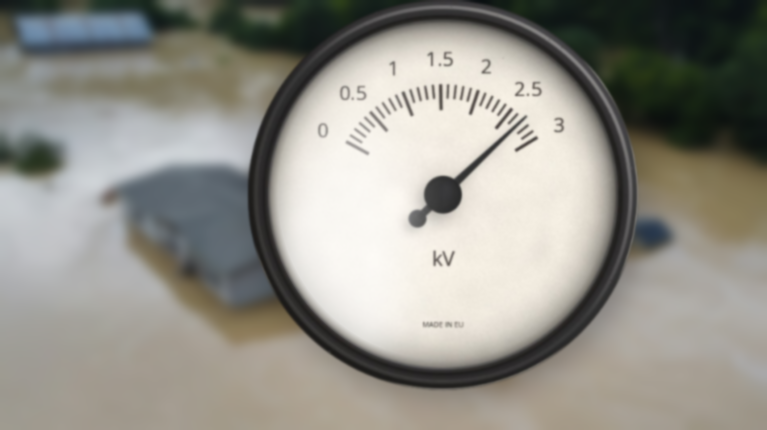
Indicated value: 2.7 kV
